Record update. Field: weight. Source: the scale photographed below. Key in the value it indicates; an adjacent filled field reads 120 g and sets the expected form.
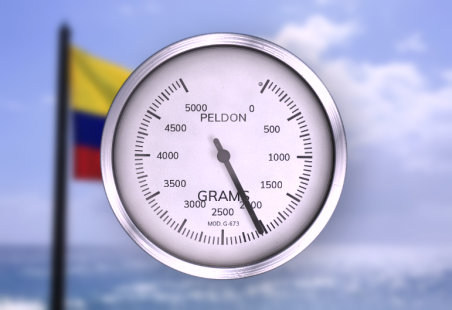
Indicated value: 2050 g
